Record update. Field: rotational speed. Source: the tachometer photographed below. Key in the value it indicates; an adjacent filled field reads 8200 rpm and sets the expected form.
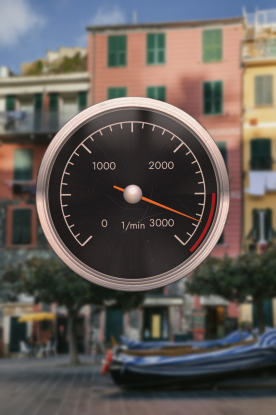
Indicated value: 2750 rpm
